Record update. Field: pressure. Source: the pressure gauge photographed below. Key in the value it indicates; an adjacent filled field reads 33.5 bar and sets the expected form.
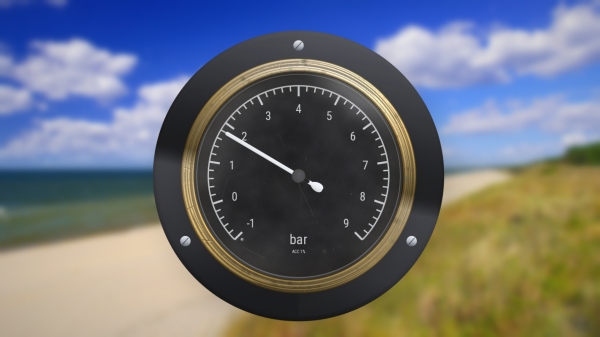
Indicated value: 1.8 bar
